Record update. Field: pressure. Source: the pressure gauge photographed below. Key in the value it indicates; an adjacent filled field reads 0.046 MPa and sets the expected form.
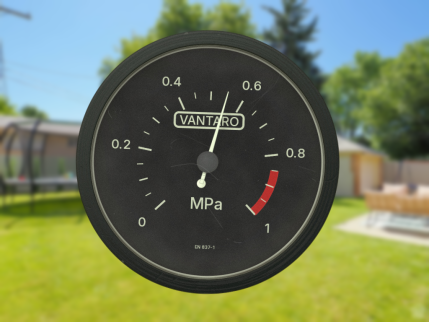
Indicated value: 0.55 MPa
